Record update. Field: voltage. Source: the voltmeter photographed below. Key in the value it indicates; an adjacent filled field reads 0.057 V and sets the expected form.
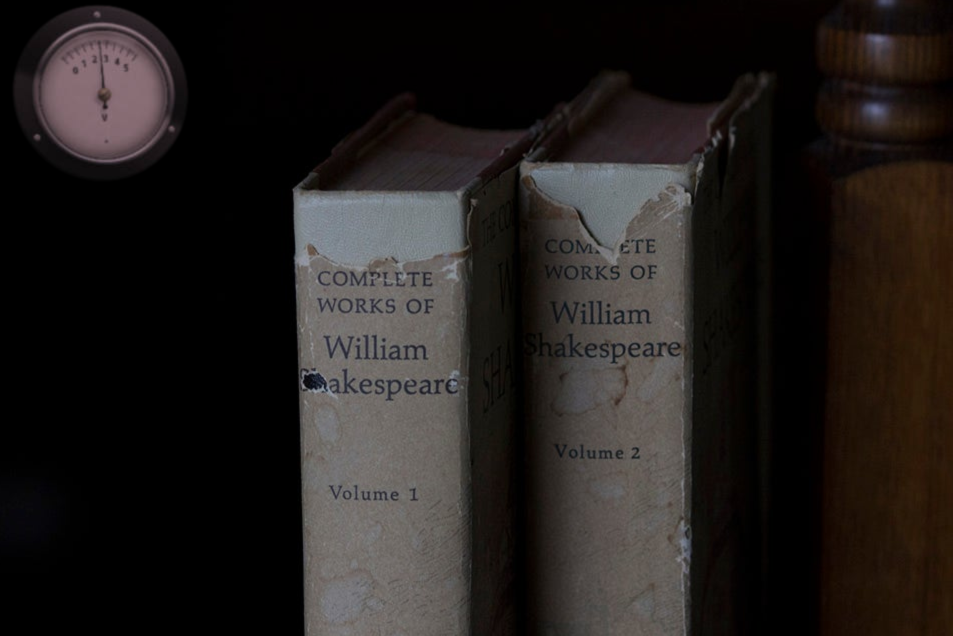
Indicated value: 2.5 V
